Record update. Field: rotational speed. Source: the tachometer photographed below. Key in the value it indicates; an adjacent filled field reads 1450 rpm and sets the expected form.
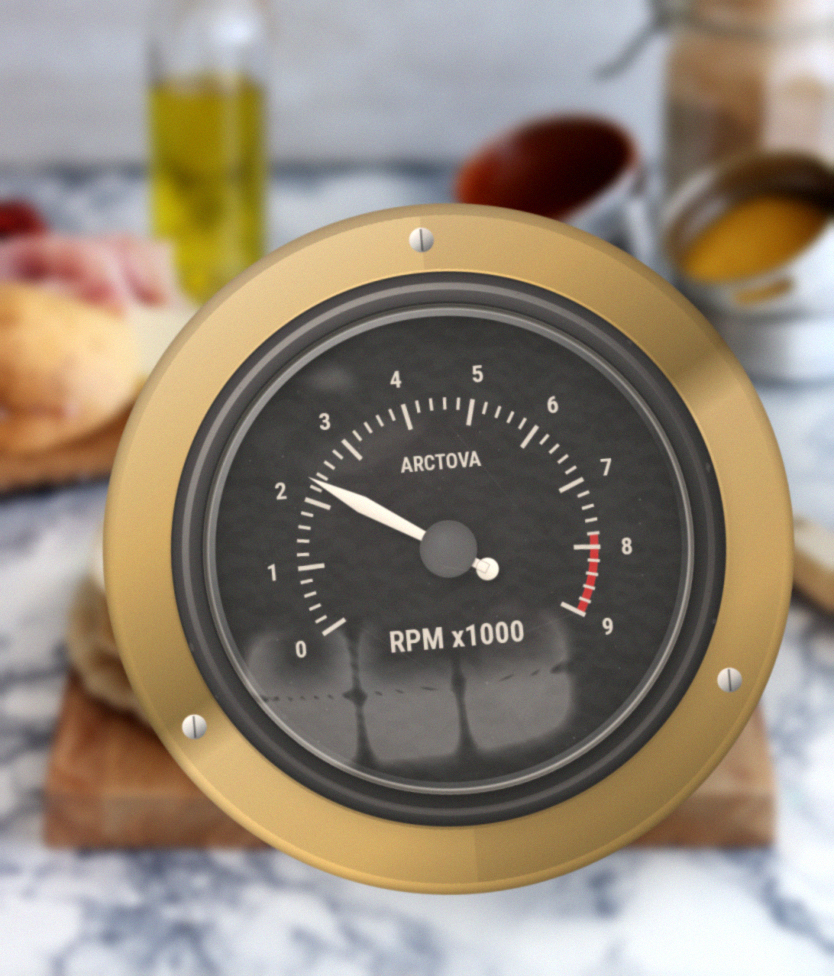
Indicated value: 2300 rpm
